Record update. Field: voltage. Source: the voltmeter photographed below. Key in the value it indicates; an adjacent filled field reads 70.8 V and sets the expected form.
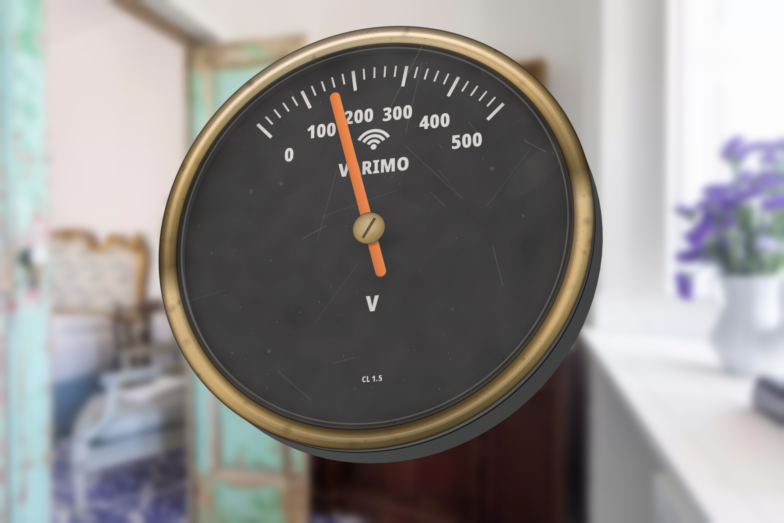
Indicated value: 160 V
